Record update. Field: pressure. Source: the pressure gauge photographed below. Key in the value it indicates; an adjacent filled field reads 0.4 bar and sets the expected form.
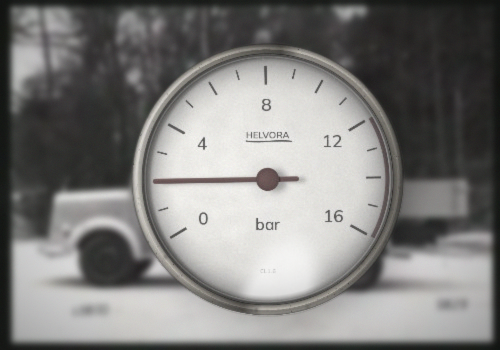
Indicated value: 2 bar
